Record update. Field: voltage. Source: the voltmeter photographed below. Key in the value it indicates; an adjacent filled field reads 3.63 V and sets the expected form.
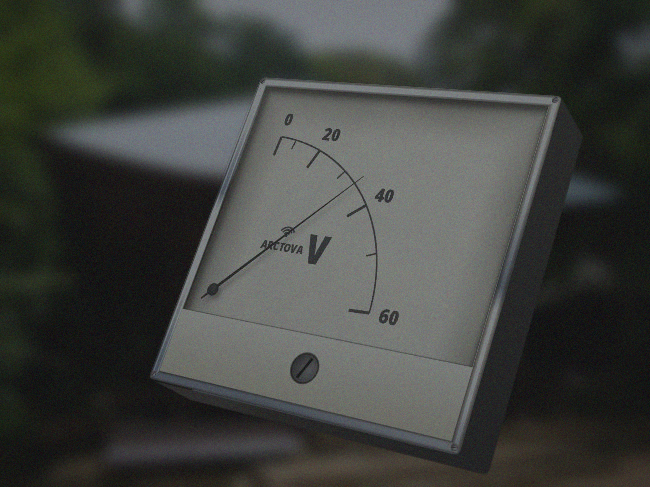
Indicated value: 35 V
